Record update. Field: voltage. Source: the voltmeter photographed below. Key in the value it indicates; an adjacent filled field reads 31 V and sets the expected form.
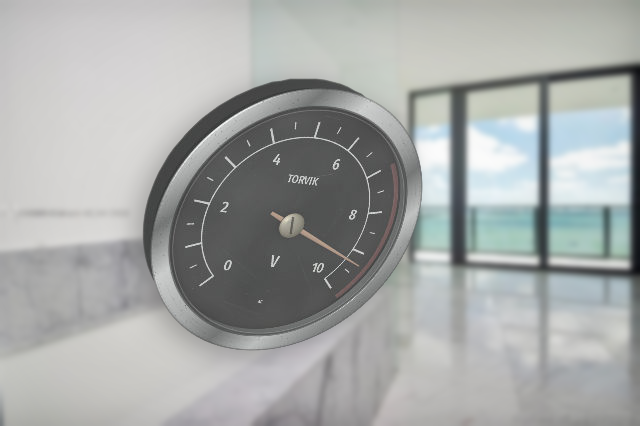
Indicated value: 9.25 V
